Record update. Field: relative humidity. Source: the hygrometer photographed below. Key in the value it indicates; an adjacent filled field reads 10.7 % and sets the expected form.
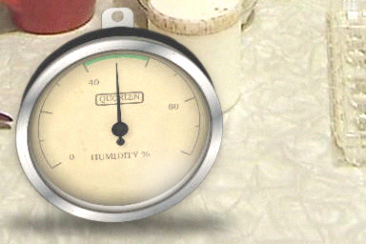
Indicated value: 50 %
